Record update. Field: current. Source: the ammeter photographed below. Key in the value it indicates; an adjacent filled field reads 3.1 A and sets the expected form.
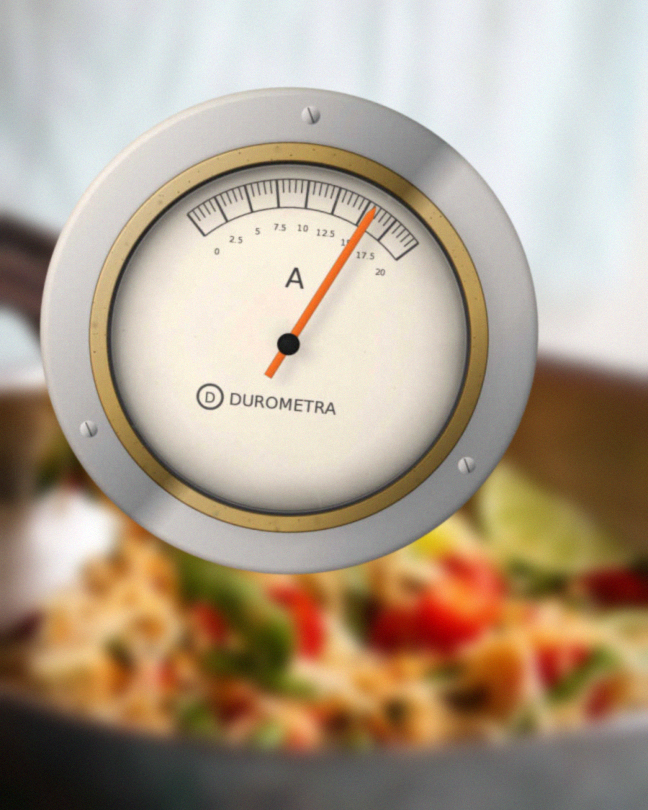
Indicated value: 15.5 A
